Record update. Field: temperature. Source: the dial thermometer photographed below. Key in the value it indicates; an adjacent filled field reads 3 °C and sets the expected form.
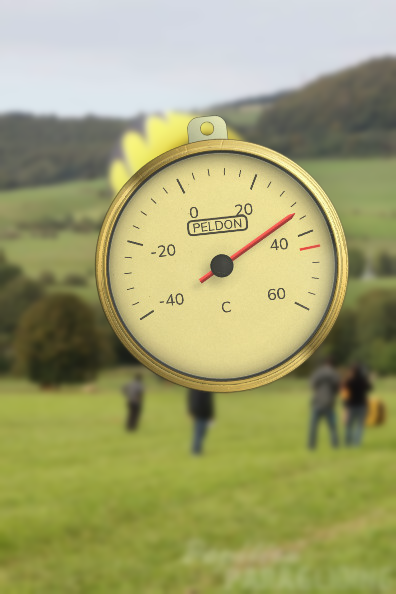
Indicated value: 34 °C
